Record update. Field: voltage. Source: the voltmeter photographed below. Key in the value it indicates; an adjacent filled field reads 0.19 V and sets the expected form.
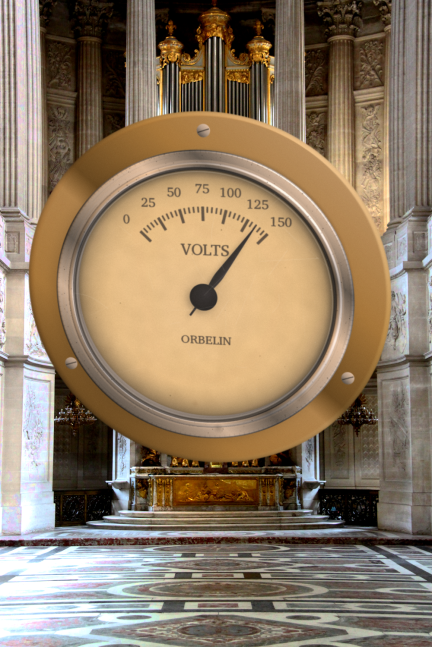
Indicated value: 135 V
